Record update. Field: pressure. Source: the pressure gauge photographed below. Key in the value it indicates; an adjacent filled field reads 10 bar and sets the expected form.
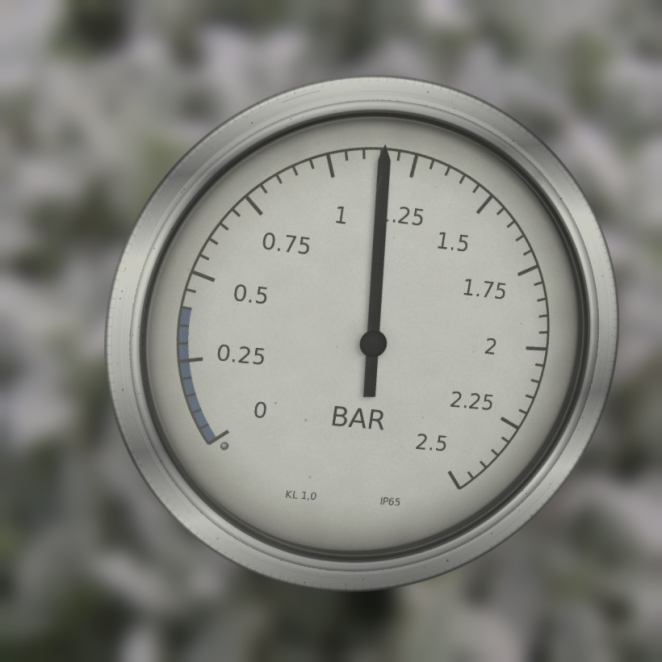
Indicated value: 1.15 bar
